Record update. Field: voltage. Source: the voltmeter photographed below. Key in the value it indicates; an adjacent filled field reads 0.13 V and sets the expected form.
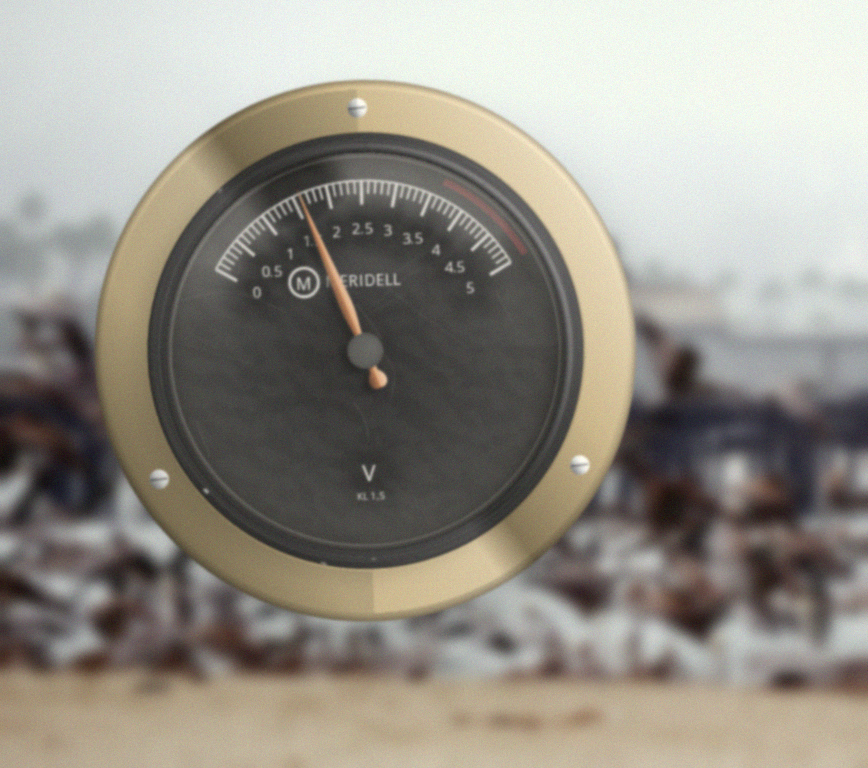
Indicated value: 1.6 V
